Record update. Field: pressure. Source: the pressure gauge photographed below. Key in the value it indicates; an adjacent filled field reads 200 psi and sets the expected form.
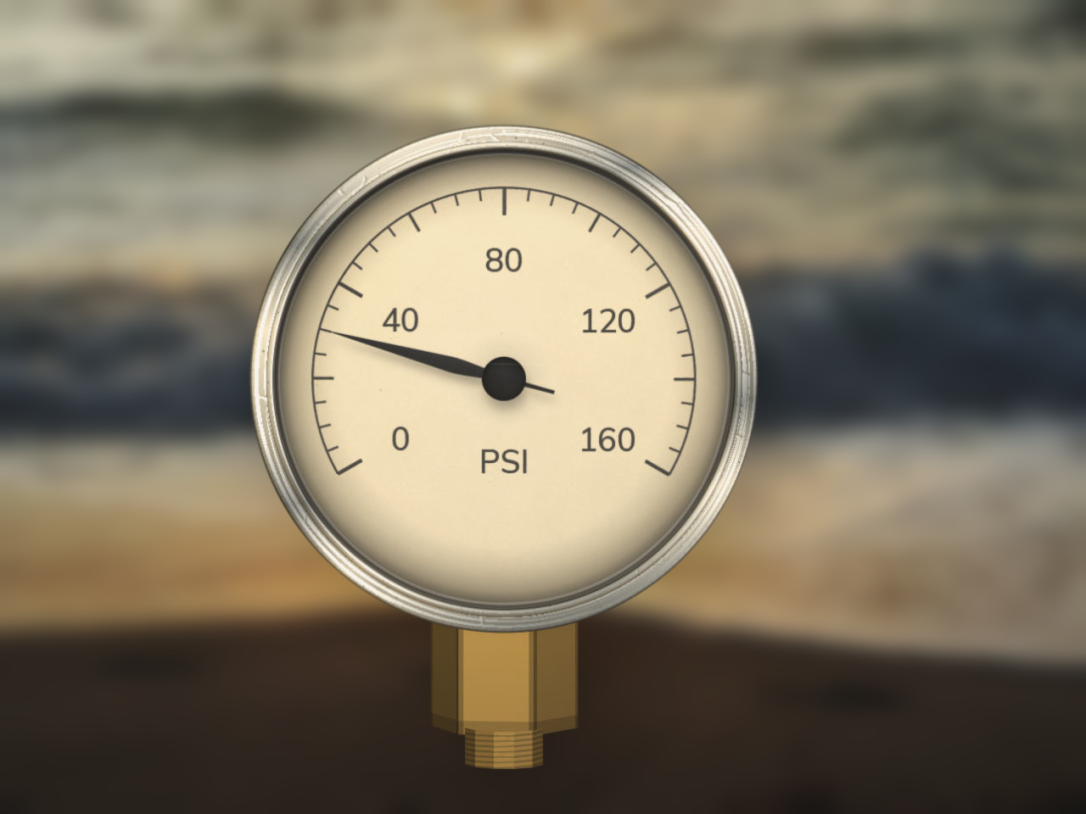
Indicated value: 30 psi
